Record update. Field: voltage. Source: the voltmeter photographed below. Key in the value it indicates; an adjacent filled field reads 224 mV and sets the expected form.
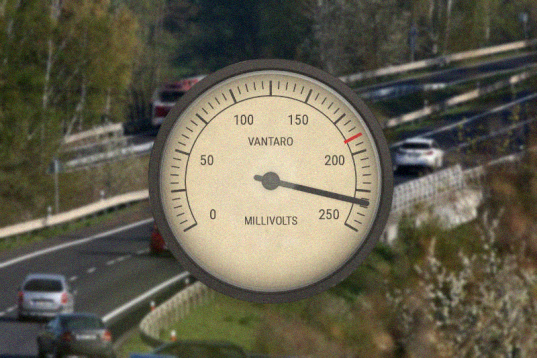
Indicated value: 232.5 mV
